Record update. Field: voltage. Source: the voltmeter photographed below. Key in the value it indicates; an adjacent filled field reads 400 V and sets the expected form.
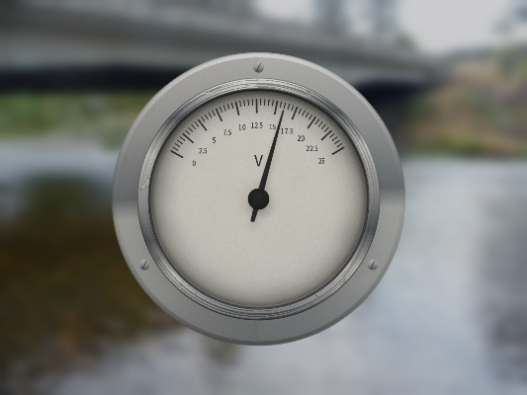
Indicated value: 16 V
